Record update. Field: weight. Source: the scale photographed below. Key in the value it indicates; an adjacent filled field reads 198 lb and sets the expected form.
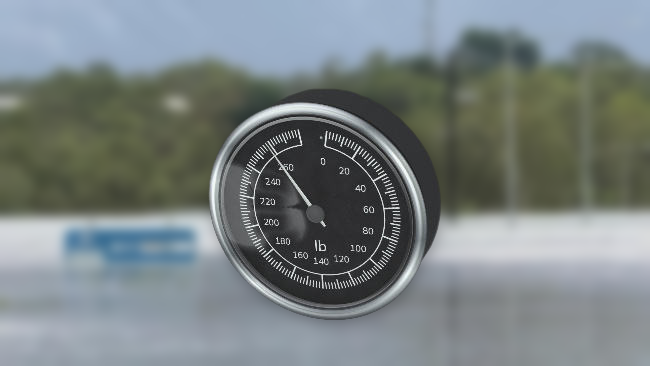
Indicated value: 260 lb
